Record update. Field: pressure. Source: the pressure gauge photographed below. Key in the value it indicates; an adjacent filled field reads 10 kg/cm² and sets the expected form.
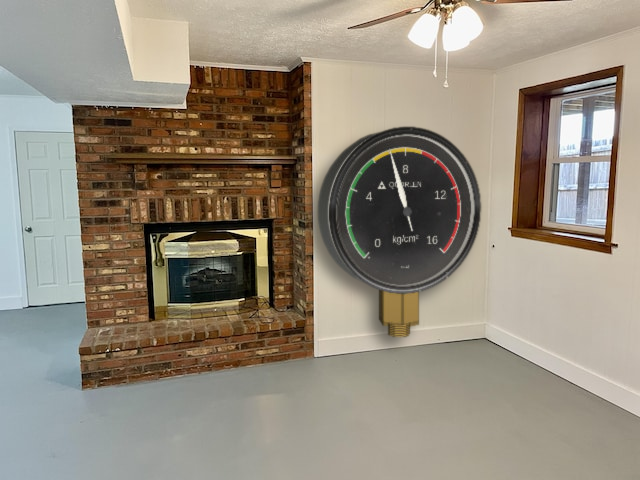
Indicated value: 7 kg/cm²
